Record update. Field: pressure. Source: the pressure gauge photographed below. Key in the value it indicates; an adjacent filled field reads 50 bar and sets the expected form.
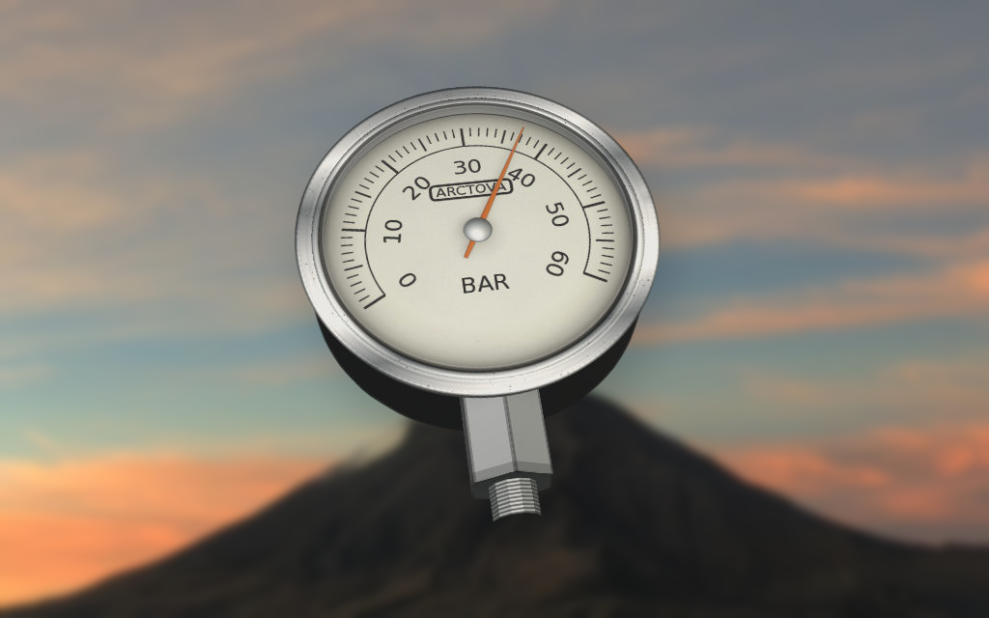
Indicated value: 37 bar
